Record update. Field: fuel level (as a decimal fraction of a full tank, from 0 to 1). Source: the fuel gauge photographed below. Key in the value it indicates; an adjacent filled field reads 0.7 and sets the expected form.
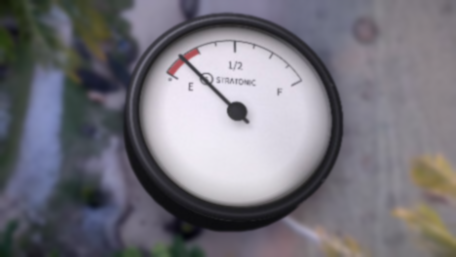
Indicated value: 0.125
